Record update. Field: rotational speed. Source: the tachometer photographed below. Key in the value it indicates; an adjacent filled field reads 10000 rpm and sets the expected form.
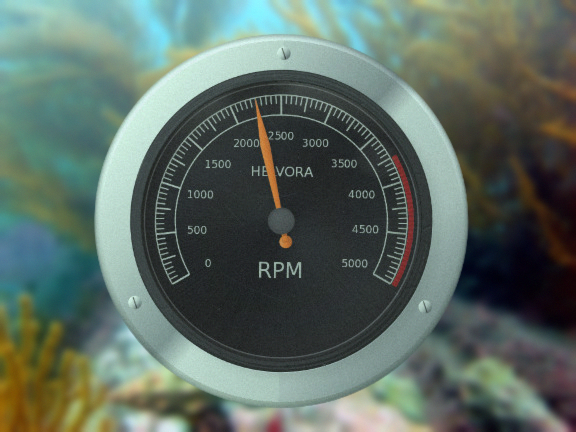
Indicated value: 2250 rpm
